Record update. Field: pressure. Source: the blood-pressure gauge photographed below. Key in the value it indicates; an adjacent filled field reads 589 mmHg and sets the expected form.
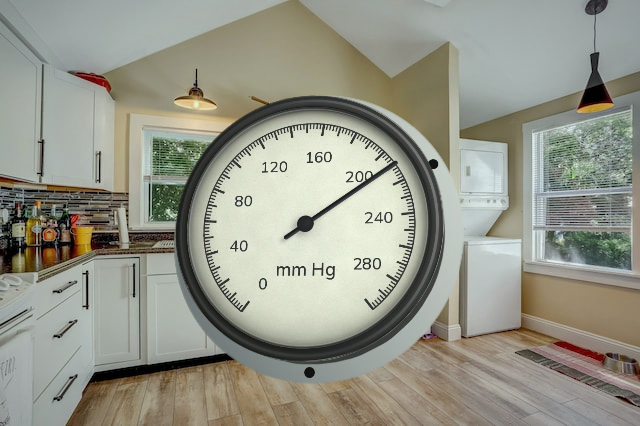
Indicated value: 210 mmHg
